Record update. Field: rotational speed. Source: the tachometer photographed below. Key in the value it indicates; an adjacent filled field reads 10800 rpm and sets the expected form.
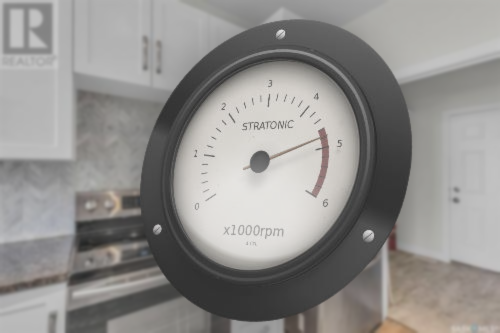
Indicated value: 4800 rpm
